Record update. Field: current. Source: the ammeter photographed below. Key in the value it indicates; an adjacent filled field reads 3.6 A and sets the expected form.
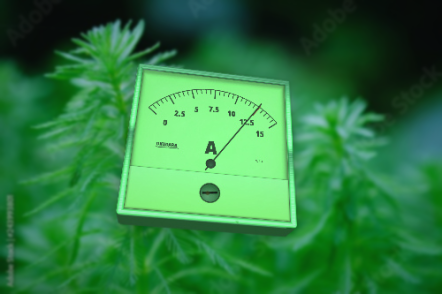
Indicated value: 12.5 A
